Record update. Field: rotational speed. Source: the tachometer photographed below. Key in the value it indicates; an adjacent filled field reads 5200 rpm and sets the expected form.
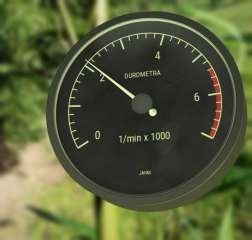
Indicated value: 2100 rpm
